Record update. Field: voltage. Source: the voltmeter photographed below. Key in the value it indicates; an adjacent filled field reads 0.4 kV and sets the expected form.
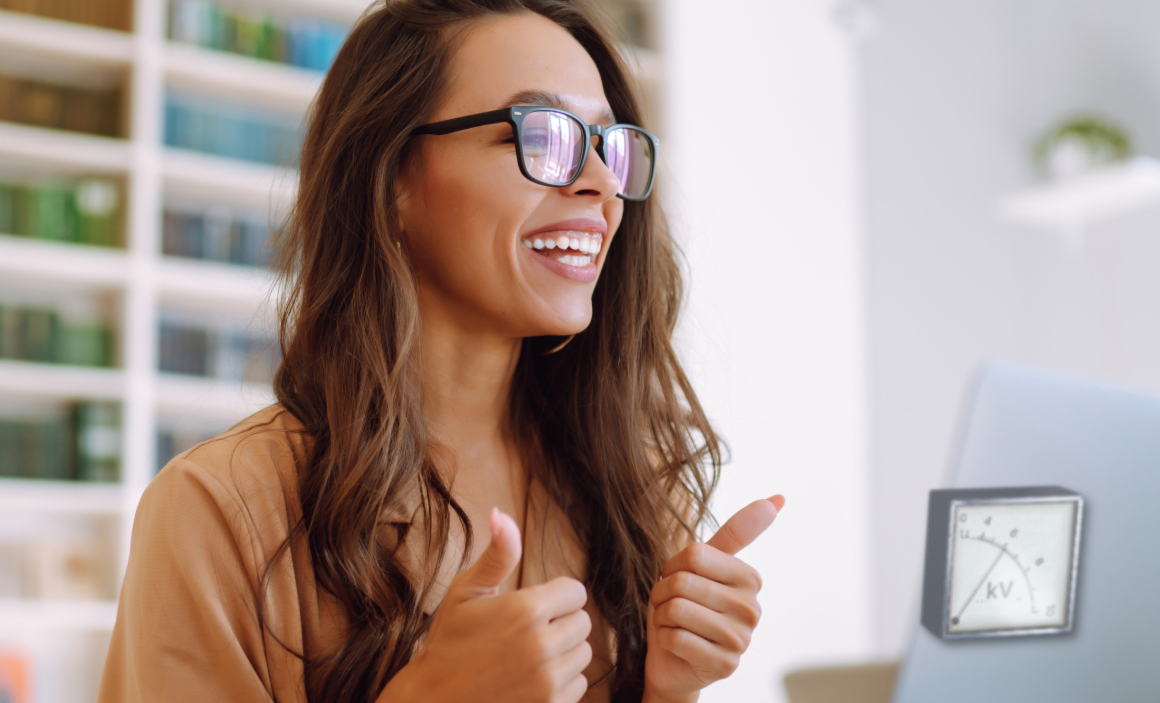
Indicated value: 6 kV
